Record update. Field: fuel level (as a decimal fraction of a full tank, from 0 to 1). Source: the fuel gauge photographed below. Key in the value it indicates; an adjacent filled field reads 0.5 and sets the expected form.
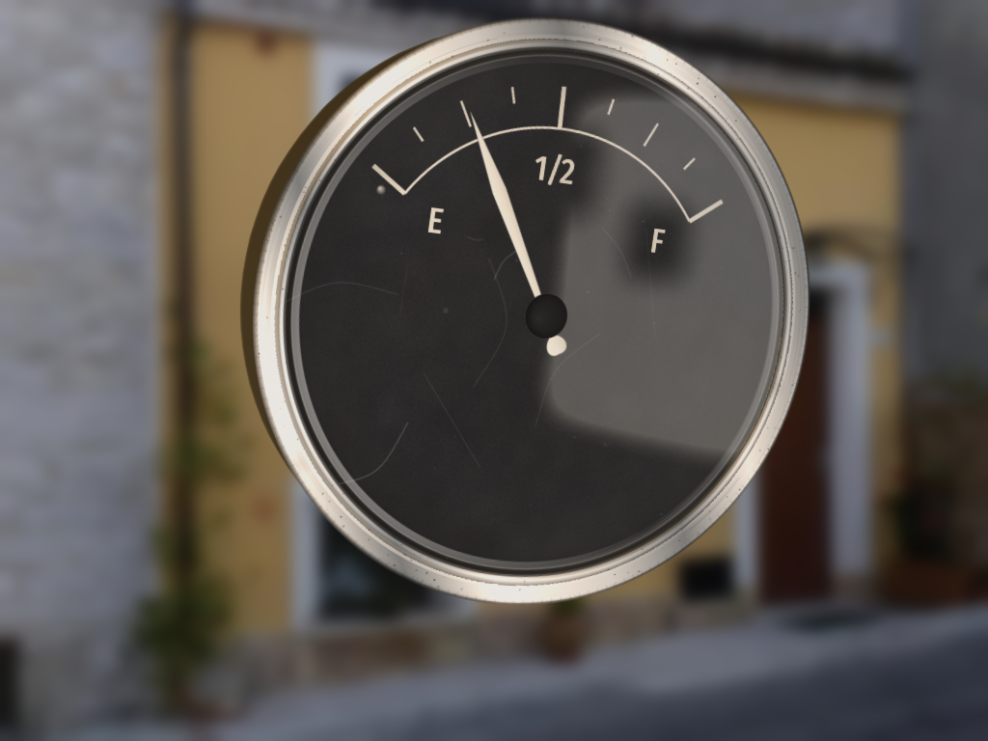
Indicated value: 0.25
